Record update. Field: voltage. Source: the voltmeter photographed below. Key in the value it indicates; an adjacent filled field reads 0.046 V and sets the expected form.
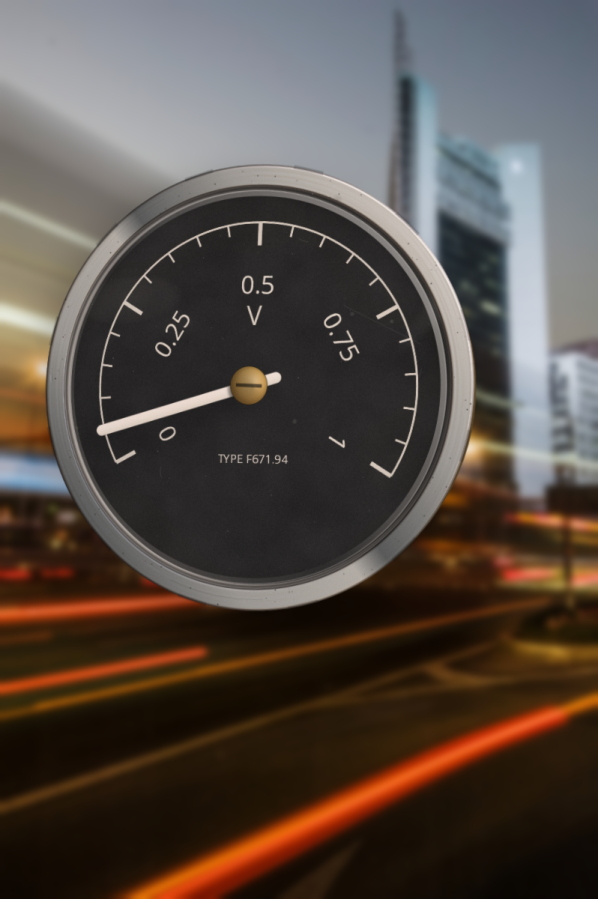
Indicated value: 0.05 V
